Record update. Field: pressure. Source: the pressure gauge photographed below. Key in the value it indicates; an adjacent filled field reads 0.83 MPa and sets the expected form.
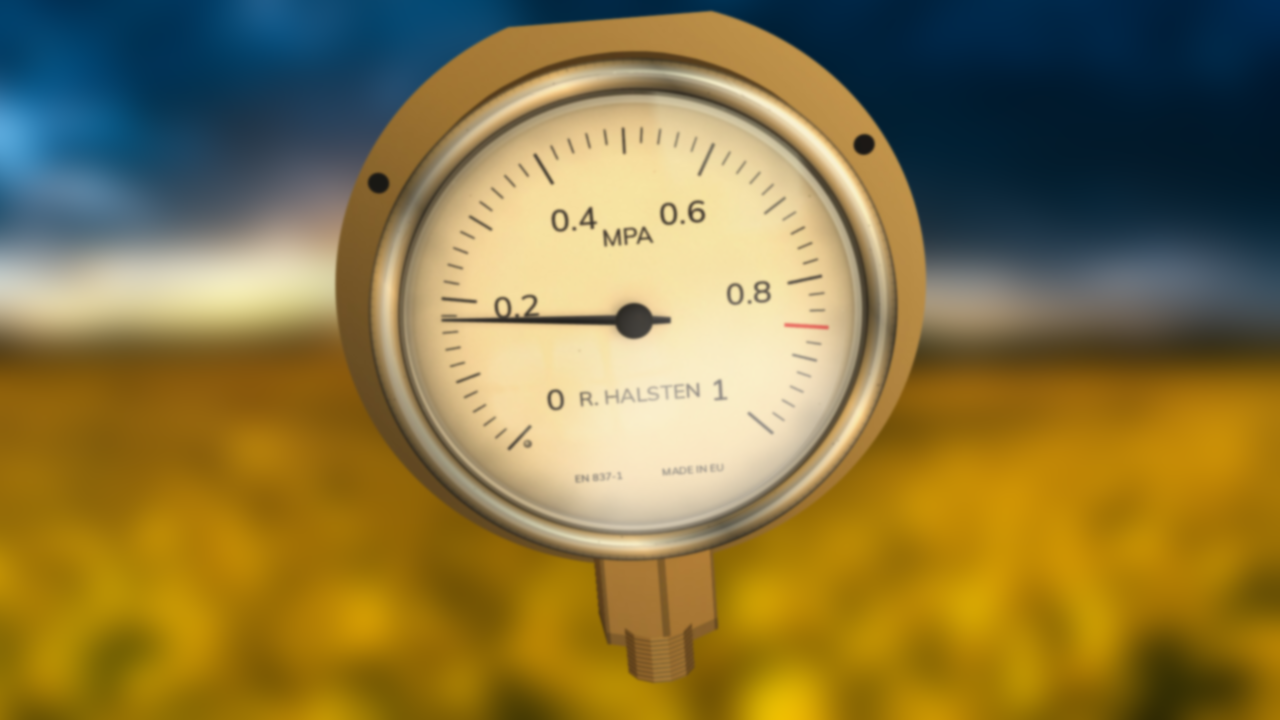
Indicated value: 0.18 MPa
